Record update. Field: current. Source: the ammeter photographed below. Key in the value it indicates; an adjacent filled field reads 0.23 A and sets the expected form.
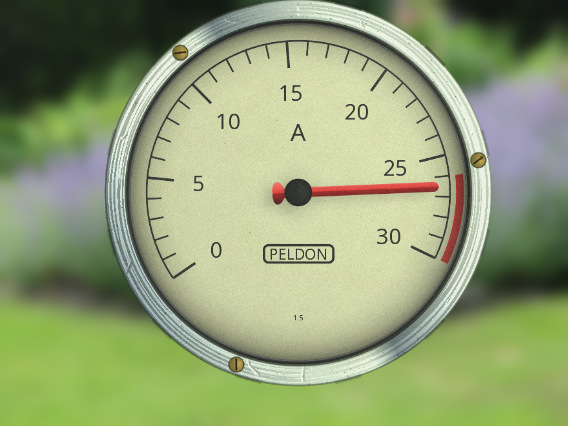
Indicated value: 26.5 A
